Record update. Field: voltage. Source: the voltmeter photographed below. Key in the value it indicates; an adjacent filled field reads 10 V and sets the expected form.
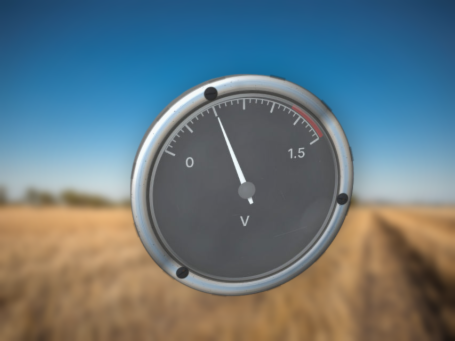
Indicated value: 0.5 V
